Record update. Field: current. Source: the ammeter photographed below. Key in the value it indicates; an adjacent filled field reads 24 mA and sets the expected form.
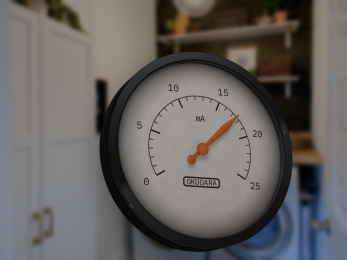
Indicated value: 17.5 mA
